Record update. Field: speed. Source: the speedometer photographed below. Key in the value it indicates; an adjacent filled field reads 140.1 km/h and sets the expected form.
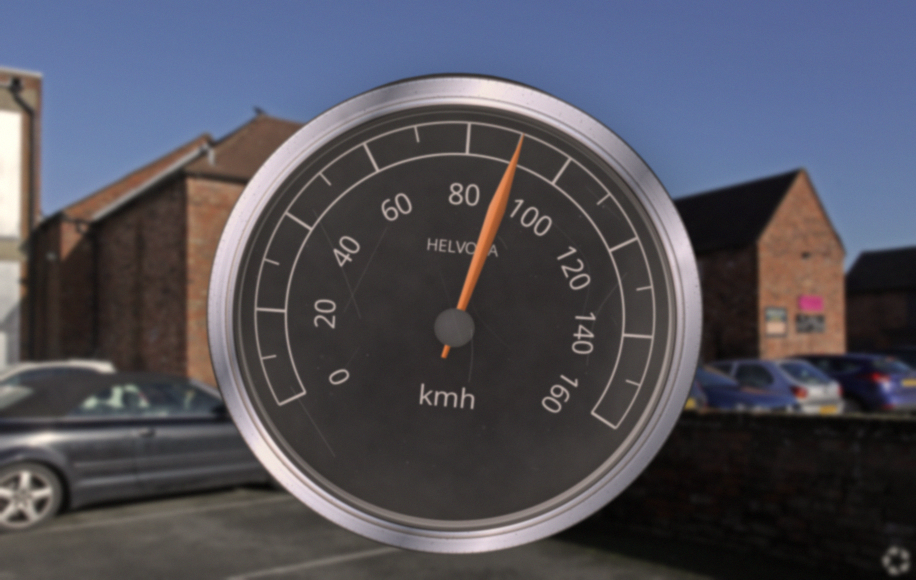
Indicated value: 90 km/h
